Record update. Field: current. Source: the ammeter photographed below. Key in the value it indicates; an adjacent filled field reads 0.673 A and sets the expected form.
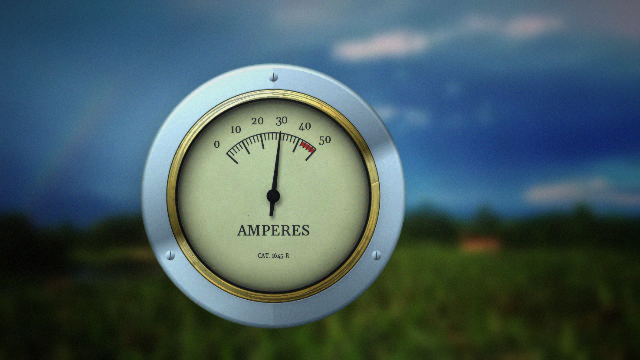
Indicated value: 30 A
